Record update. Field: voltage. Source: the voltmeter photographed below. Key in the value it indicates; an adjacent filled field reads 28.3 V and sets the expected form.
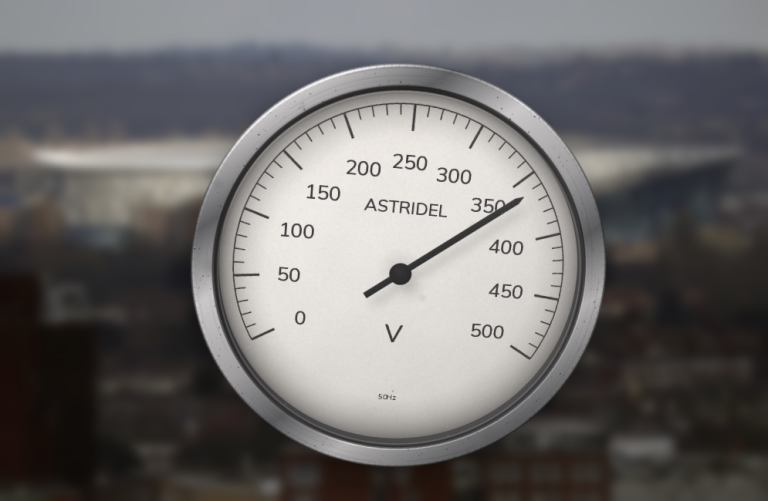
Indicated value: 360 V
